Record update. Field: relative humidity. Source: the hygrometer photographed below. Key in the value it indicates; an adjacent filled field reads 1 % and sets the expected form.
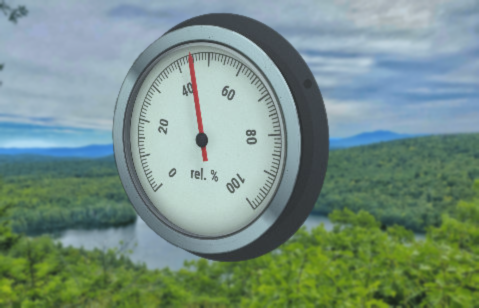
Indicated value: 45 %
